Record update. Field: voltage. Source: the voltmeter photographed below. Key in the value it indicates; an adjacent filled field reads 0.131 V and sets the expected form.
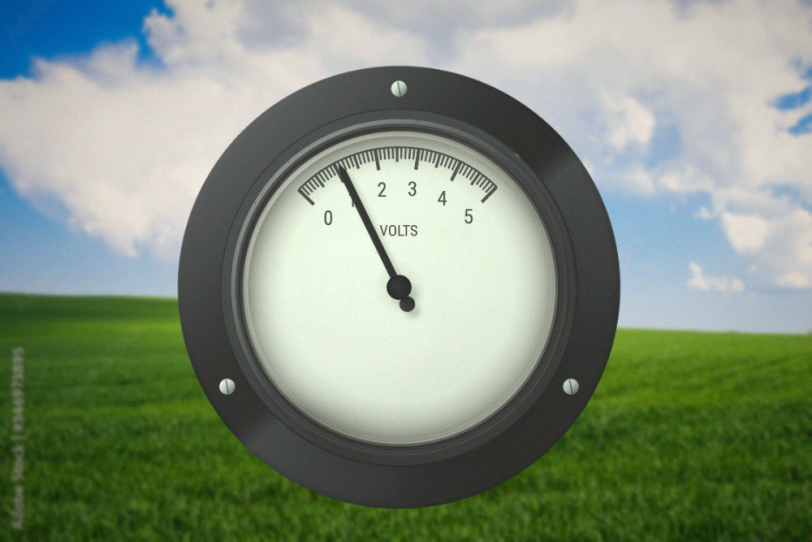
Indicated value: 1.1 V
